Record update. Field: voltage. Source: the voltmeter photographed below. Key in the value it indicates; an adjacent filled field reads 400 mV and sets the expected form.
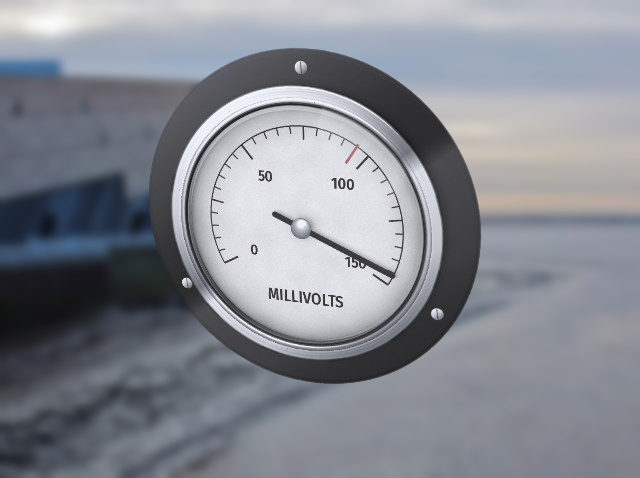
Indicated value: 145 mV
